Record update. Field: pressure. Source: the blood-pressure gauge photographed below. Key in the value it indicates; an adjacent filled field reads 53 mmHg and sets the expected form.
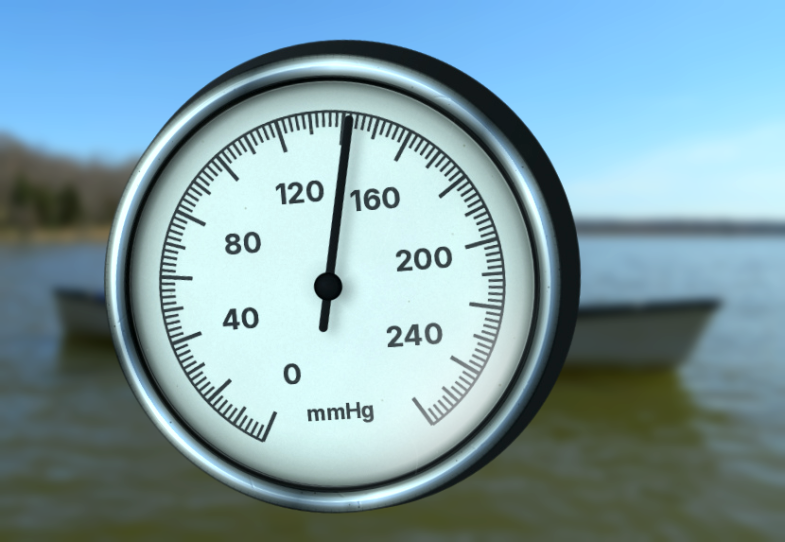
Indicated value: 142 mmHg
